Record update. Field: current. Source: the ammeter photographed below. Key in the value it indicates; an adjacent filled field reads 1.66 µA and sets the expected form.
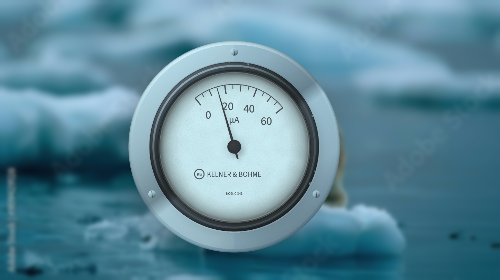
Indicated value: 15 µA
